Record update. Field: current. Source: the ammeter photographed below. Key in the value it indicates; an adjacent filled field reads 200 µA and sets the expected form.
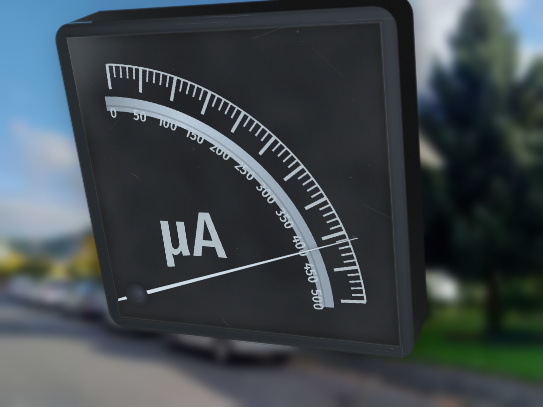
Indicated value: 410 µA
